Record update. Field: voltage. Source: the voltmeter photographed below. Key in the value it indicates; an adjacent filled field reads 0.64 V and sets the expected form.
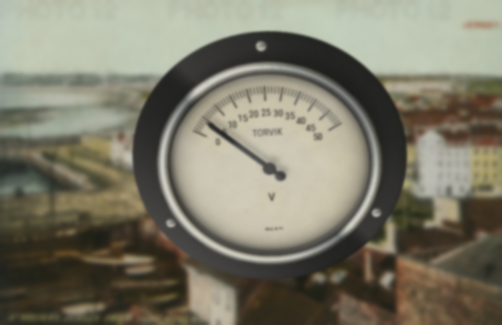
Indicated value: 5 V
